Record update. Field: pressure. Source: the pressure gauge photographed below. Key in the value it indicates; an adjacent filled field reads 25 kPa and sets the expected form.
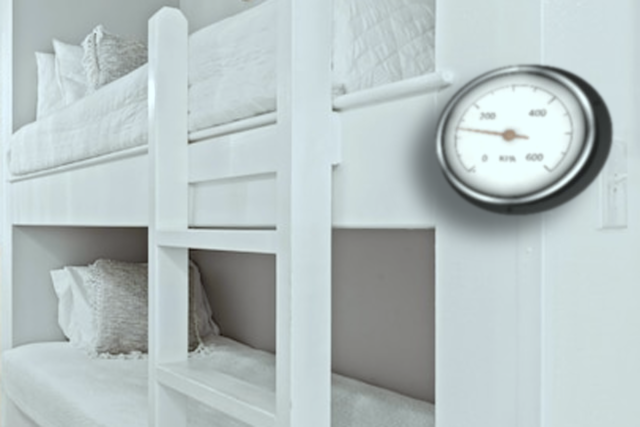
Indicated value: 125 kPa
